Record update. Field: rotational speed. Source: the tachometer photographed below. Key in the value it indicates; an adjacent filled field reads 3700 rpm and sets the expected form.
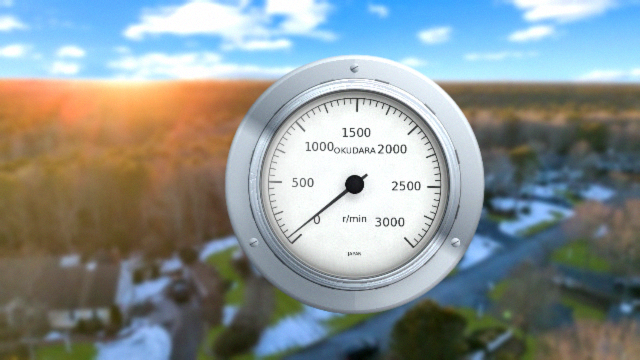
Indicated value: 50 rpm
